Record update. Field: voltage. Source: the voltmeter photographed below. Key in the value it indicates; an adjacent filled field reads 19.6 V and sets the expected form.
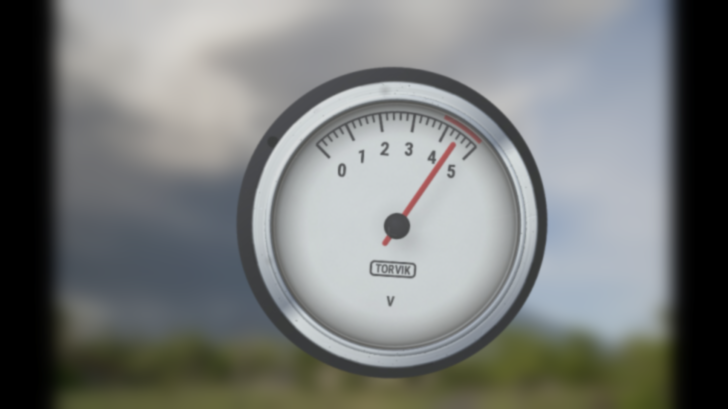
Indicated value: 4.4 V
